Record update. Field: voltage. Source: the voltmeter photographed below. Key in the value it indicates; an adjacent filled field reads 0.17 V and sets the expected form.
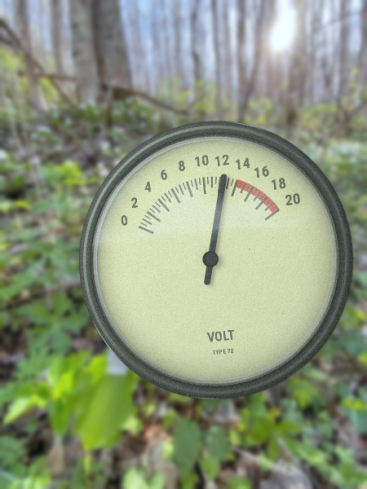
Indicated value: 12.5 V
